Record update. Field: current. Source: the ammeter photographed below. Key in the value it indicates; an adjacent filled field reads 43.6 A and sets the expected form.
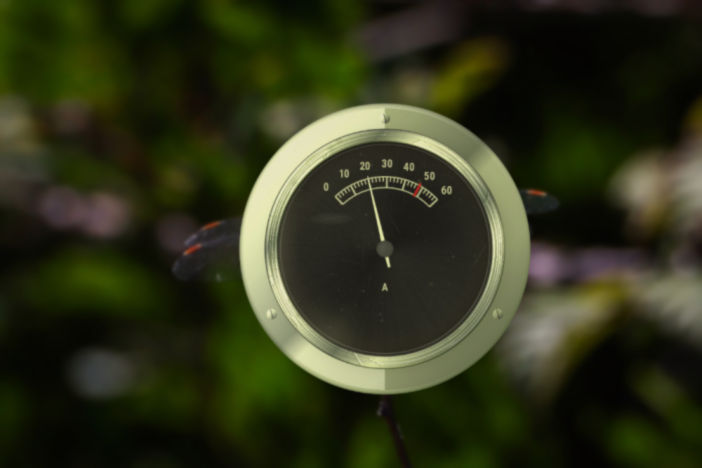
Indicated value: 20 A
